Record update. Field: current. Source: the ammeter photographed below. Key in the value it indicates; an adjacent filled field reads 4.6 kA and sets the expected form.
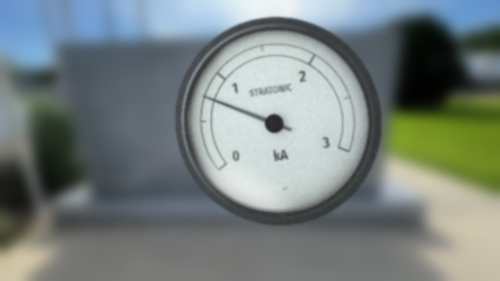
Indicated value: 0.75 kA
